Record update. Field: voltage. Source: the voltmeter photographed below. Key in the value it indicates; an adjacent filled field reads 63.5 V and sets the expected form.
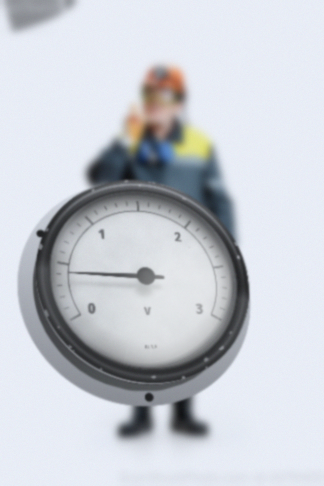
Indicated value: 0.4 V
